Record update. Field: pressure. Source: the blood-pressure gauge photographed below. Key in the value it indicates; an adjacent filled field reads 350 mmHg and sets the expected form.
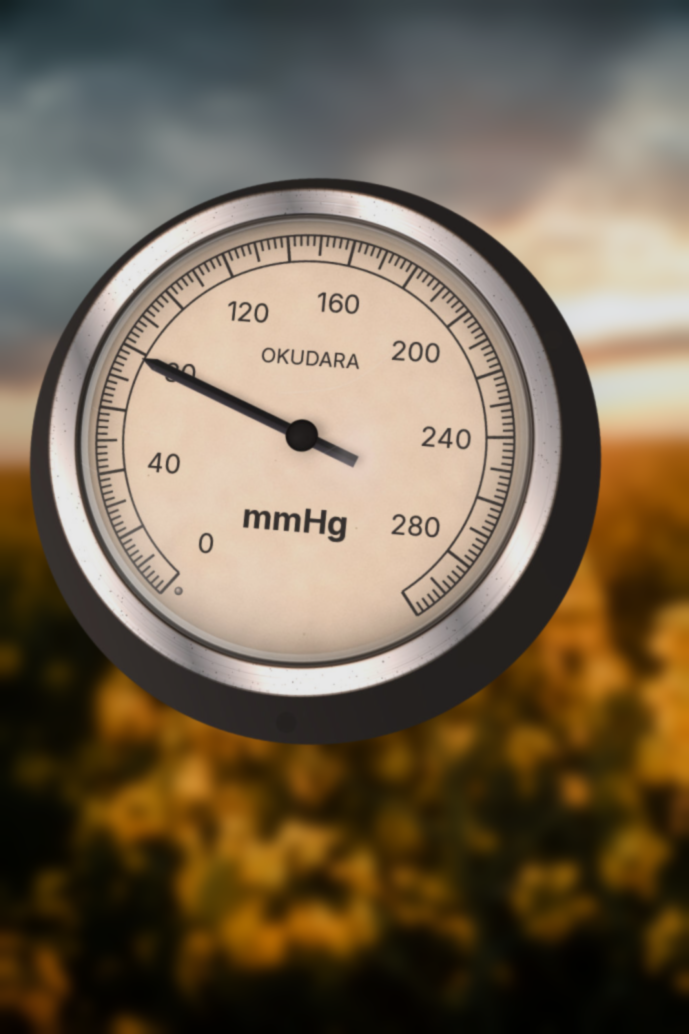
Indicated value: 78 mmHg
